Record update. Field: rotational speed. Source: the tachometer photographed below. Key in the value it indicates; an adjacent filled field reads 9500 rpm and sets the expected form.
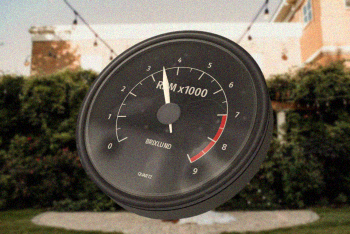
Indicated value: 3500 rpm
